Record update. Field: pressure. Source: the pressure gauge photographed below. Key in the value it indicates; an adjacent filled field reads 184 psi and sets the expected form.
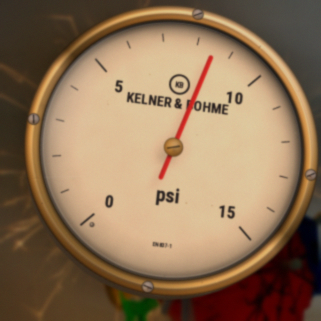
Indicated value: 8.5 psi
